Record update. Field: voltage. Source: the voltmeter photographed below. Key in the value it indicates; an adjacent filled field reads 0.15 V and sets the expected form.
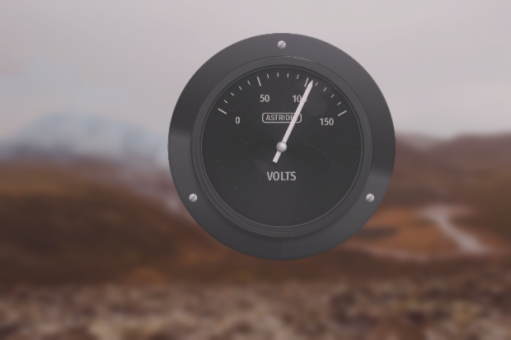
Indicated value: 105 V
